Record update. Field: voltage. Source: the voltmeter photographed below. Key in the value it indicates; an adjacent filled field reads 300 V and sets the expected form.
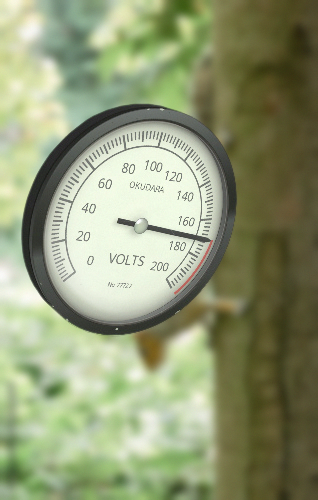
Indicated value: 170 V
